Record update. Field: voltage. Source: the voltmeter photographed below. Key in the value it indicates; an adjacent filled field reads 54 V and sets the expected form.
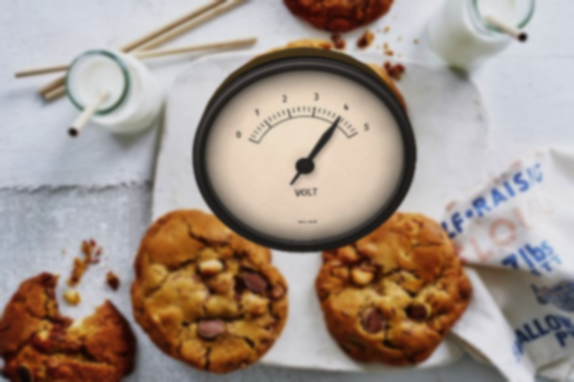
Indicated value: 4 V
